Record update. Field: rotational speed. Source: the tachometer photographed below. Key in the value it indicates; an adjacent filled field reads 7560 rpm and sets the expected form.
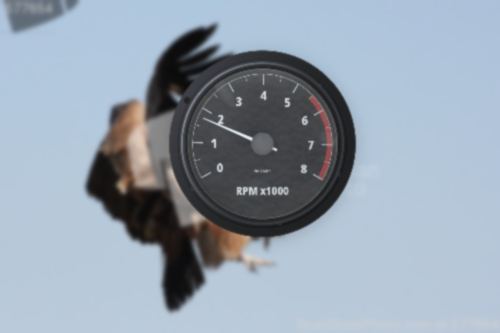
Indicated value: 1750 rpm
